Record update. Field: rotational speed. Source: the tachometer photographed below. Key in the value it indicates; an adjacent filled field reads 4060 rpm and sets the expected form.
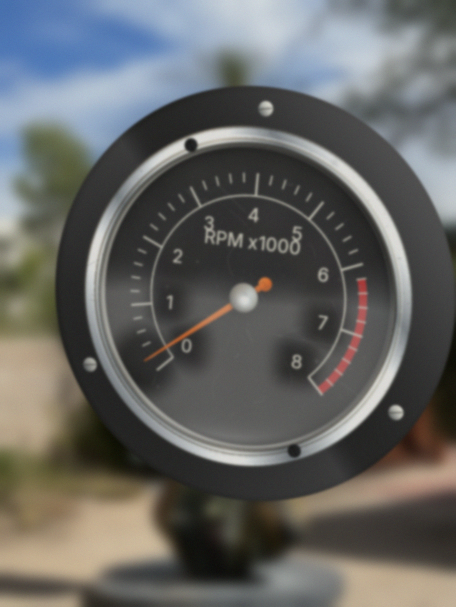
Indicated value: 200 rpm
